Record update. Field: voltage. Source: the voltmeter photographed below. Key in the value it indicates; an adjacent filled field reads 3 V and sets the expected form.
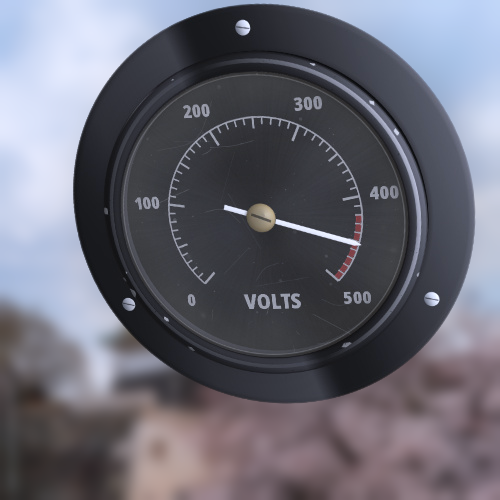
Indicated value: 450 V
